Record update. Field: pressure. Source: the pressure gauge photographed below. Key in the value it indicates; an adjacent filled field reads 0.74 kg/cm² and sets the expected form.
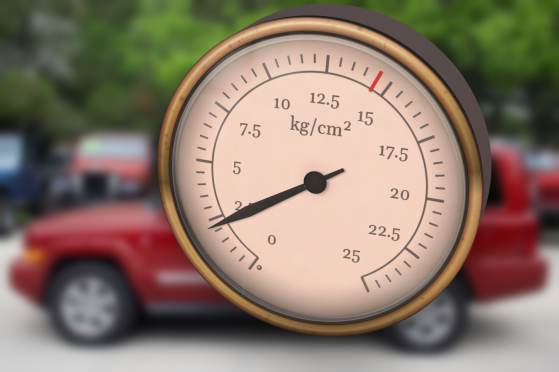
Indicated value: 2.25 kg/cm²
